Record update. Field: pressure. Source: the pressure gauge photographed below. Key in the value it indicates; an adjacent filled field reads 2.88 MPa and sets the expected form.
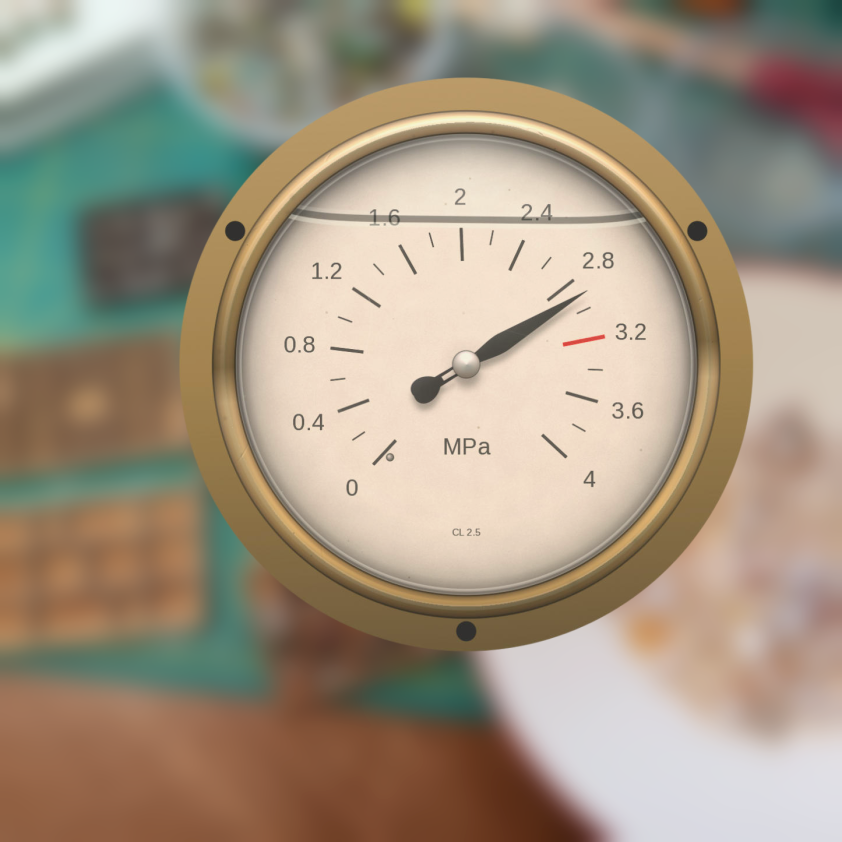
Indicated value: 2.9 MPa
